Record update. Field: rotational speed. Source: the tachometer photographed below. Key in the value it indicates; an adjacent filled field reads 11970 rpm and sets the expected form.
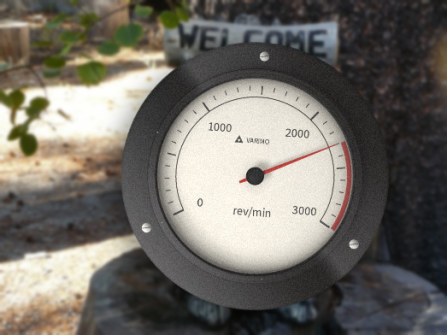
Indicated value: 2300 rpm
